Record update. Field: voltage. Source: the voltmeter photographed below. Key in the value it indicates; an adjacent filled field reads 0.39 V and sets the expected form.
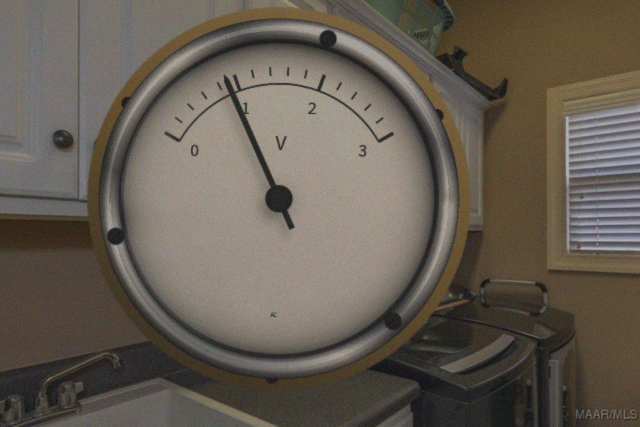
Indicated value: 0.9 V
